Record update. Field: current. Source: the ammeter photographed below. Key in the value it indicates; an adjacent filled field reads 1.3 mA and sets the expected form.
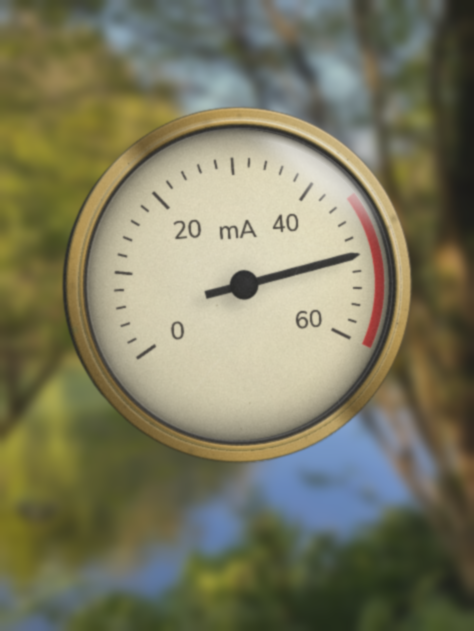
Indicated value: 50 mA
